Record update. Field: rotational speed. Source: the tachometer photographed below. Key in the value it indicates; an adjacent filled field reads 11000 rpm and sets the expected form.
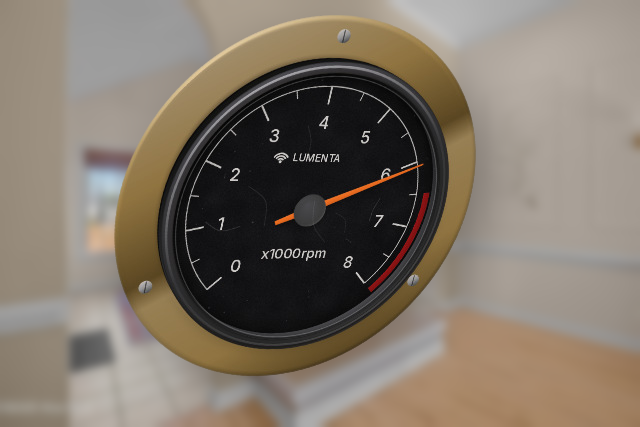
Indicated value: 6000 rpm
